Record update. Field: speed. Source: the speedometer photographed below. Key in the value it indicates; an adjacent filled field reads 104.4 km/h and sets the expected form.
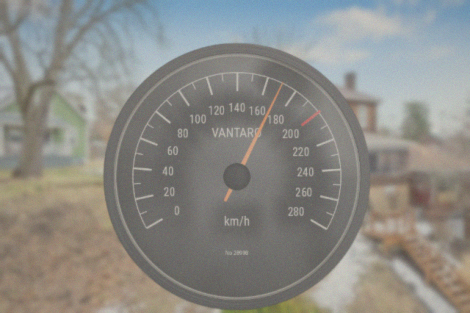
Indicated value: 170 km/h
